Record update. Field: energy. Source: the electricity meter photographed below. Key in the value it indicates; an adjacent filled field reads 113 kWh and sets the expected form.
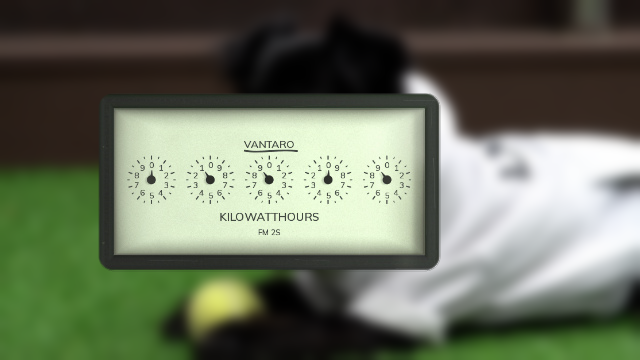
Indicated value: 899 kWh
